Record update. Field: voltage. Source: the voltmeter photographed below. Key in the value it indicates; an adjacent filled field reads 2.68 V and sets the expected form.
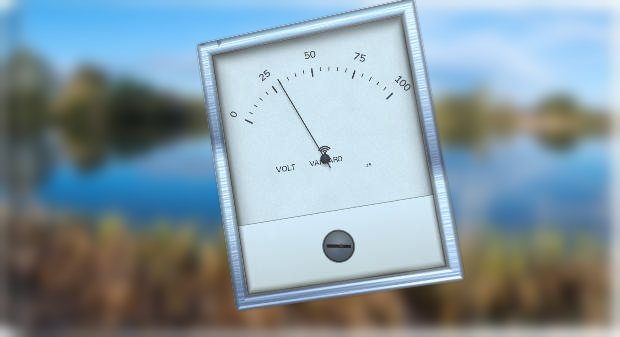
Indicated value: 30 V
